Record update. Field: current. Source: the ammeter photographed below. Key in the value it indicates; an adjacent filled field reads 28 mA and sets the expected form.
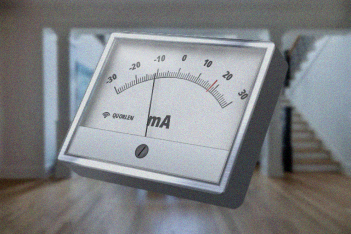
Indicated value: -10 mA
